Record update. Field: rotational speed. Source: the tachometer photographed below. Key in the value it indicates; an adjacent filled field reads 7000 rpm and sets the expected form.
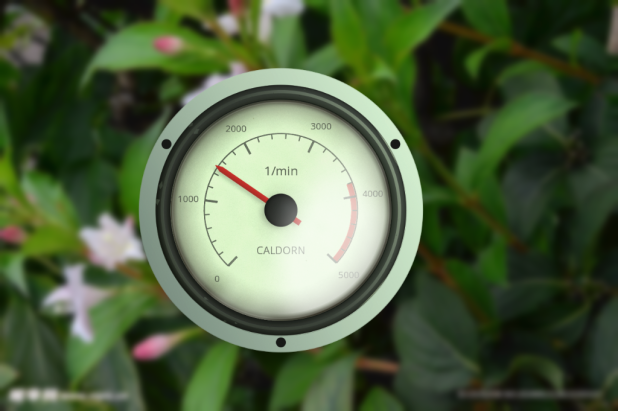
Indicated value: 1500 rpm
